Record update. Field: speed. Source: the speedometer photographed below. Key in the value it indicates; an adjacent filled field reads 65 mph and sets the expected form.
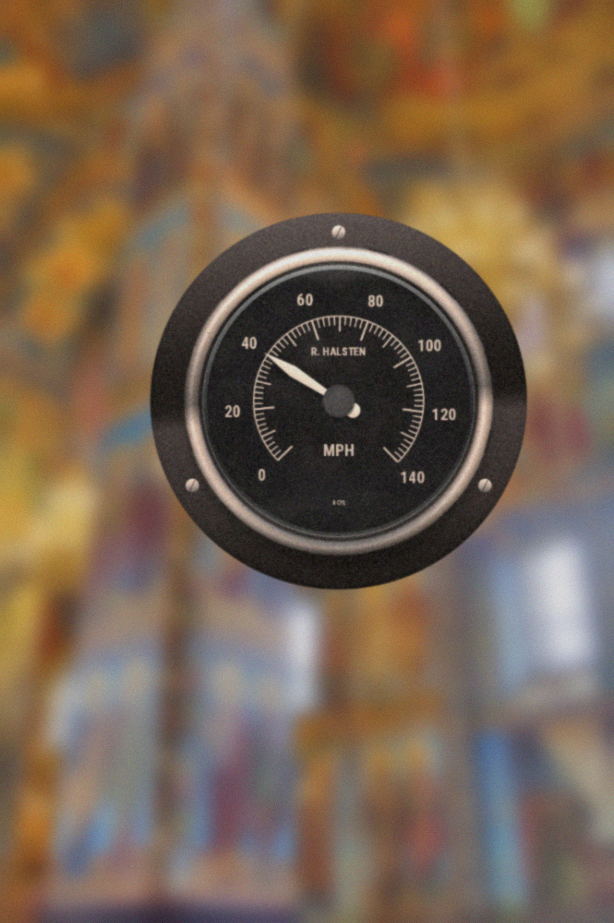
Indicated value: 40 mph
